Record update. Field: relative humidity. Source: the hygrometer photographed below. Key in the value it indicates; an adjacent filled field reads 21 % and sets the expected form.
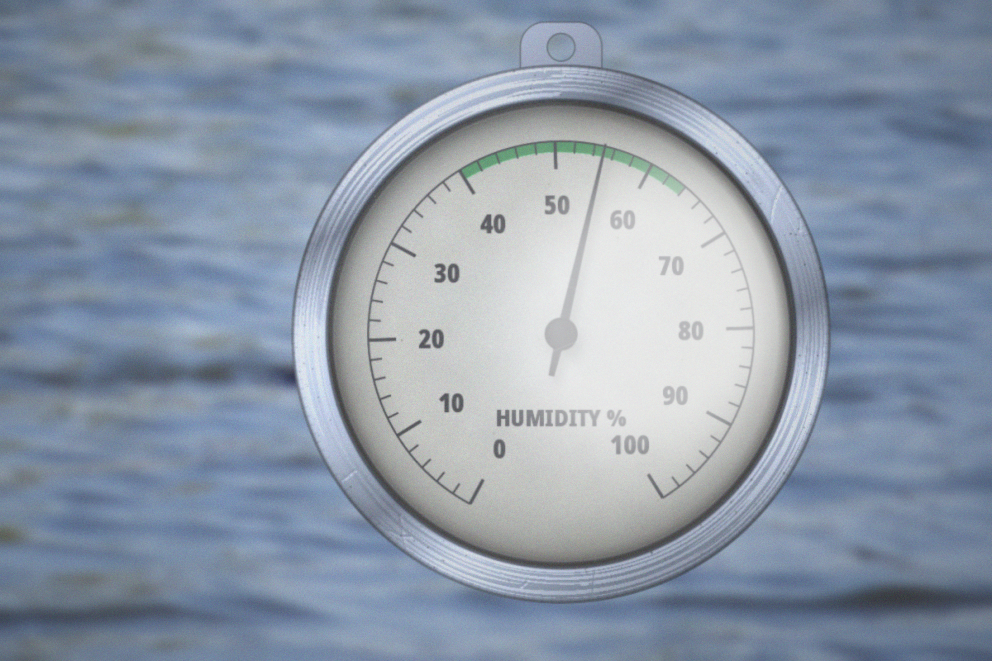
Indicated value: 55 %
